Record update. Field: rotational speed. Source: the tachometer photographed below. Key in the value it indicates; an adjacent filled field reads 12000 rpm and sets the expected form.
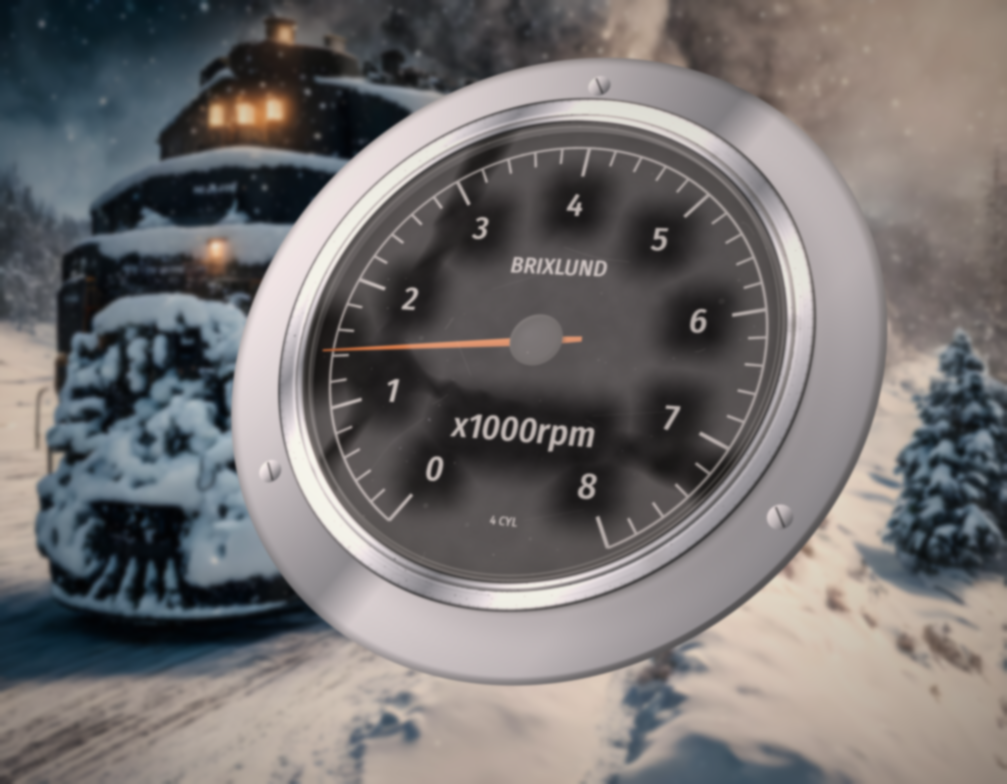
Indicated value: 1400 rpm
